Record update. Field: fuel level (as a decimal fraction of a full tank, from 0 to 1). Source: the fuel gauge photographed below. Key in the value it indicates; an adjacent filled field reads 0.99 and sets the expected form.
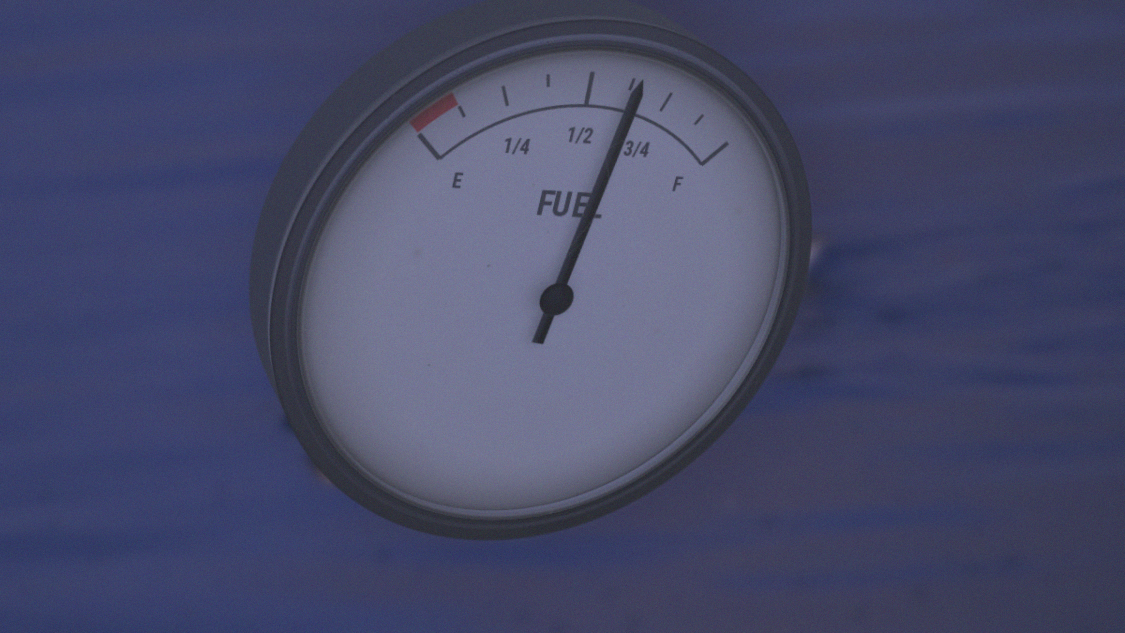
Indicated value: 0.625
